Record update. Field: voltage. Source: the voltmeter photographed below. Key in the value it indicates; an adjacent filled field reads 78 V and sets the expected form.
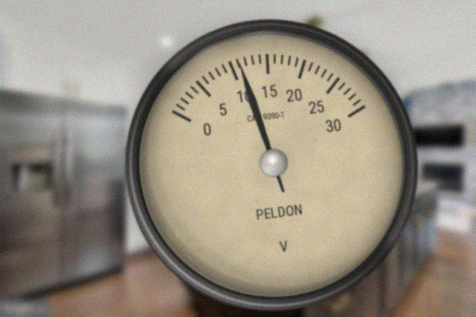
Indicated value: 11 V
